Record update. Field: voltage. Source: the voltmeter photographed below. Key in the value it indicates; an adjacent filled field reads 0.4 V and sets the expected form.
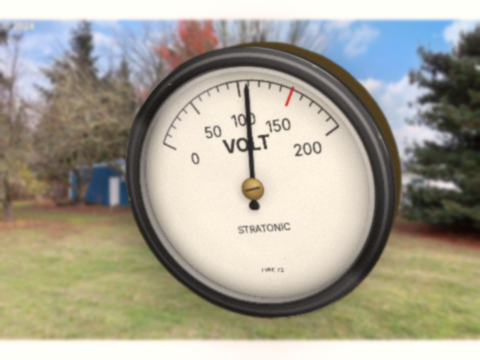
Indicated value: 110 V
